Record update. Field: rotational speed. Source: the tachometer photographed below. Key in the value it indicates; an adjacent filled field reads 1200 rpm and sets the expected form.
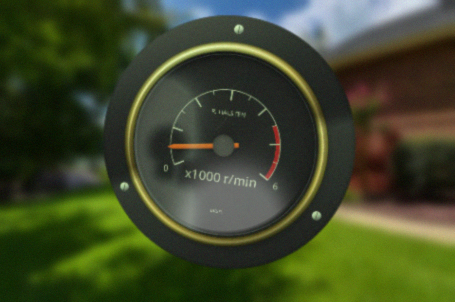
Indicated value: 500 rpm
